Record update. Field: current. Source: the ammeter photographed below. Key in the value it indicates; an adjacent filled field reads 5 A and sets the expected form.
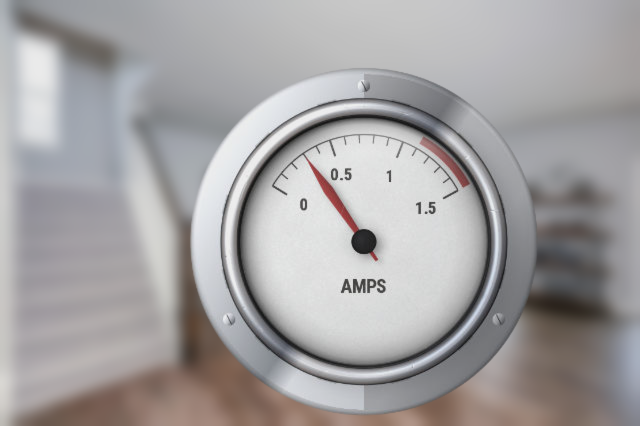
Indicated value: 0.3 A
